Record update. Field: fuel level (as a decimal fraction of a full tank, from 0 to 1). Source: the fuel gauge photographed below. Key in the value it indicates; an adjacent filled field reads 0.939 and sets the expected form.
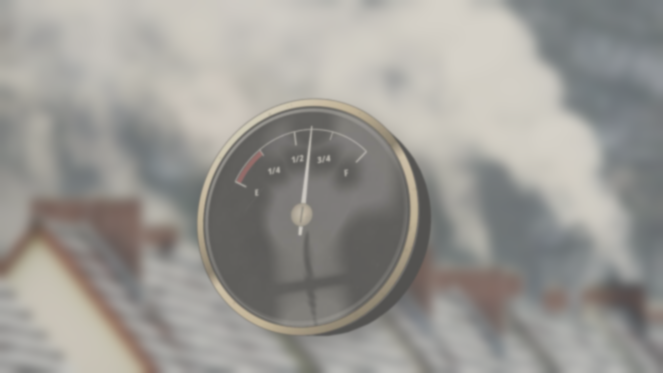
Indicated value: 0.625
